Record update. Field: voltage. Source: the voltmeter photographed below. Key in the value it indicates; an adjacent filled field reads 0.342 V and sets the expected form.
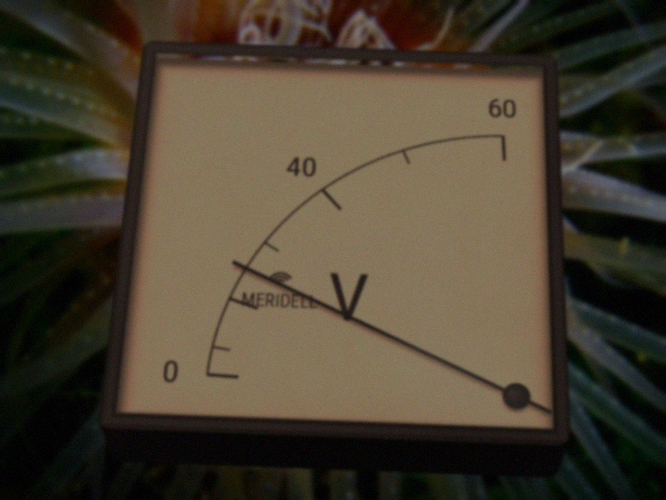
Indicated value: 25 V
